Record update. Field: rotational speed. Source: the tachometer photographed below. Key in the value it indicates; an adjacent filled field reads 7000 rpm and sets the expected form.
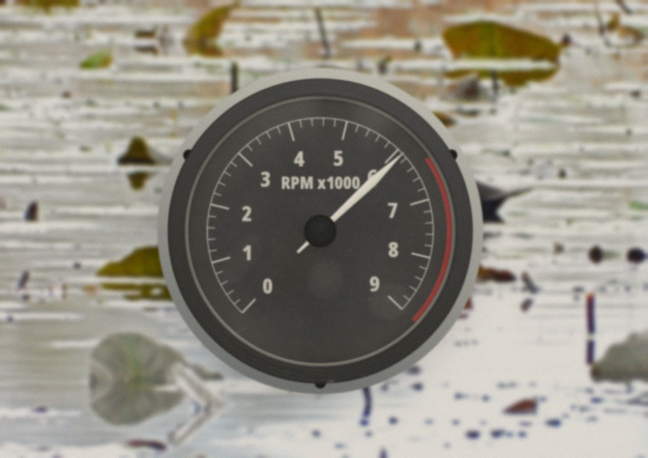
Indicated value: 6100 rpm
